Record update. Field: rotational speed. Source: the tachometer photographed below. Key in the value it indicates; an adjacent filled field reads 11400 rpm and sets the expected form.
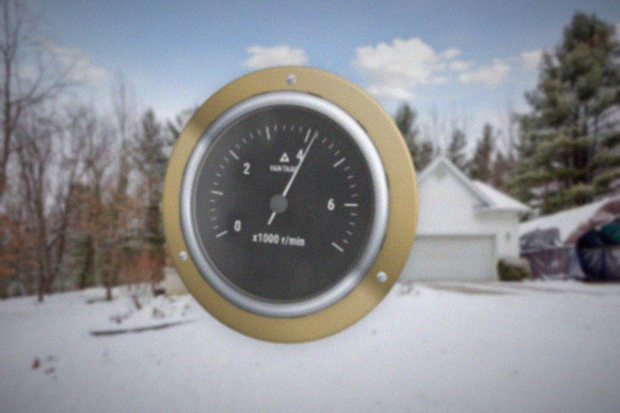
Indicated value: 4200 rpm
